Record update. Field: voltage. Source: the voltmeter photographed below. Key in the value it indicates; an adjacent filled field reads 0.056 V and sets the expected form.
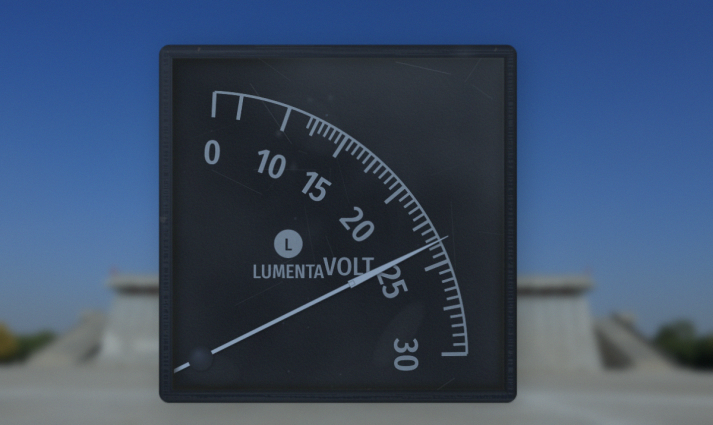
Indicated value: 23.75 V
